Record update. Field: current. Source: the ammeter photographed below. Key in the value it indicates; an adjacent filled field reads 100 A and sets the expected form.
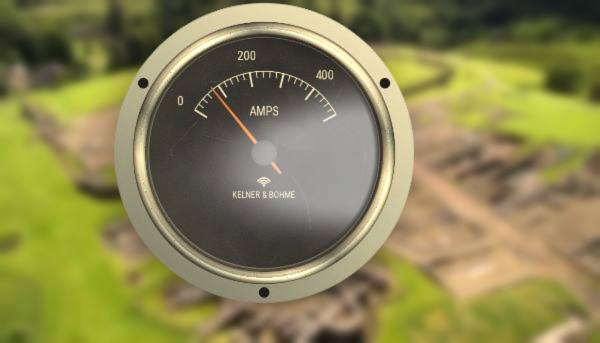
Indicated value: 80 A
